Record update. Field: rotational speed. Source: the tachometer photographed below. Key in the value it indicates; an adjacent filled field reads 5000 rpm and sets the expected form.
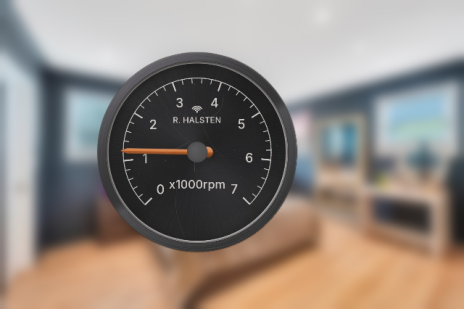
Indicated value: 1200 rpm
